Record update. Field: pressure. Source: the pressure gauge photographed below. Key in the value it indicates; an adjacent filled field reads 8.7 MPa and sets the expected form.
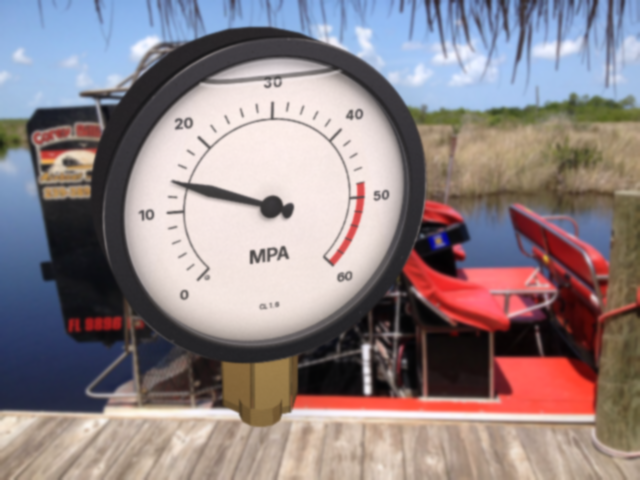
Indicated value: 14 MPa
